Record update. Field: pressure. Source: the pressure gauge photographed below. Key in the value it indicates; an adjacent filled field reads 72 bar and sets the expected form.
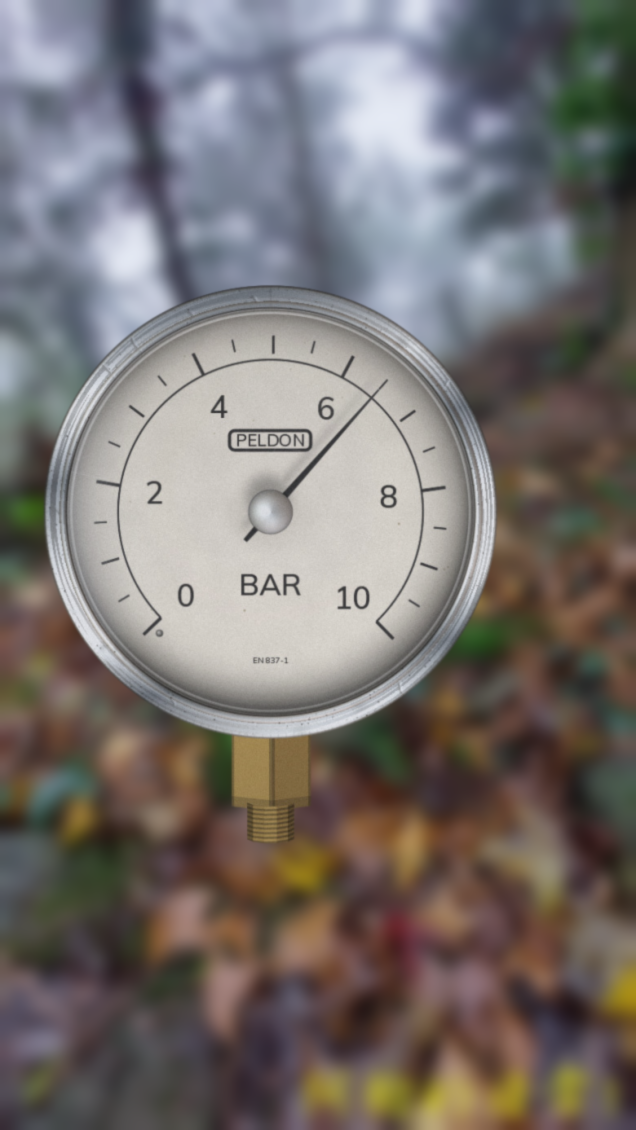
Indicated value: 6.5 bar
